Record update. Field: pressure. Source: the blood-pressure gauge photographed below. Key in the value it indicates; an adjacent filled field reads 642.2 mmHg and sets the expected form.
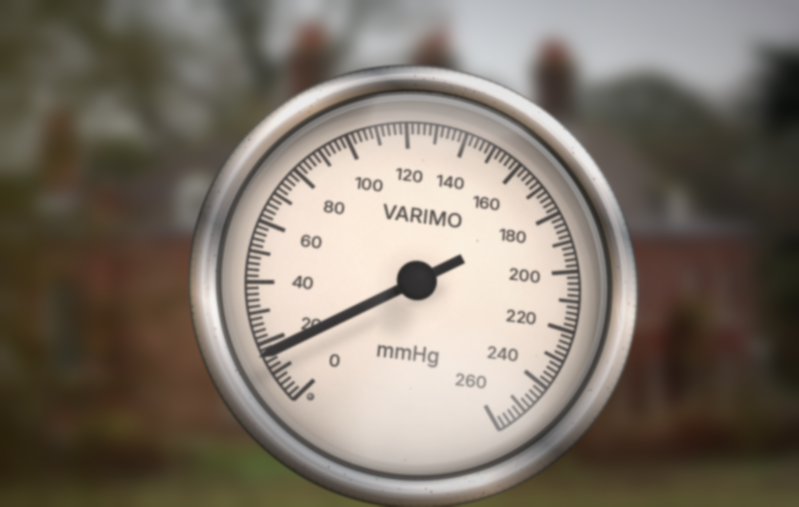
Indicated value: 16 mmHg
